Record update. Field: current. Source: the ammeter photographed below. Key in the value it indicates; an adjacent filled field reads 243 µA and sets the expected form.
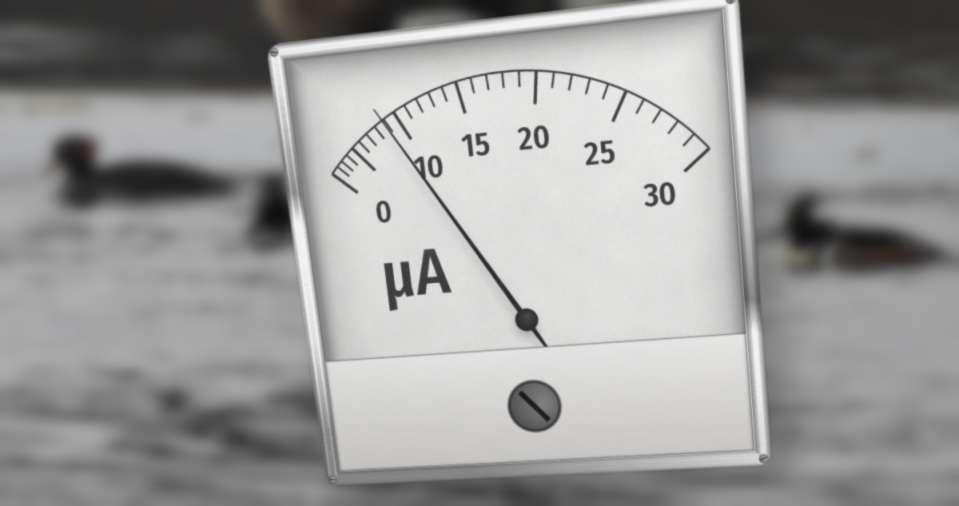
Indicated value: 9 µA
